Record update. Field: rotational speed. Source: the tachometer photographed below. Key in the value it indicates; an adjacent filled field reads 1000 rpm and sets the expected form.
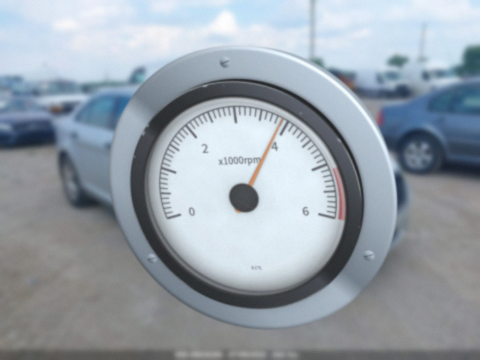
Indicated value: 3900 rpm
